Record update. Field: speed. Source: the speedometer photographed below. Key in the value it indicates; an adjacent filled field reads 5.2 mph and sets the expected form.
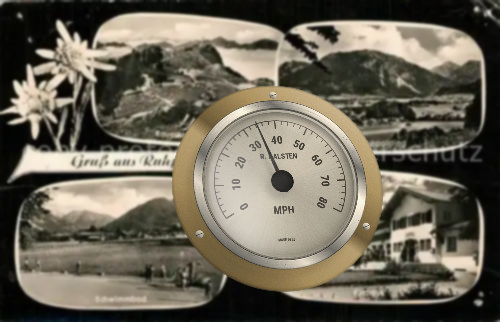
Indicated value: 34 mph
